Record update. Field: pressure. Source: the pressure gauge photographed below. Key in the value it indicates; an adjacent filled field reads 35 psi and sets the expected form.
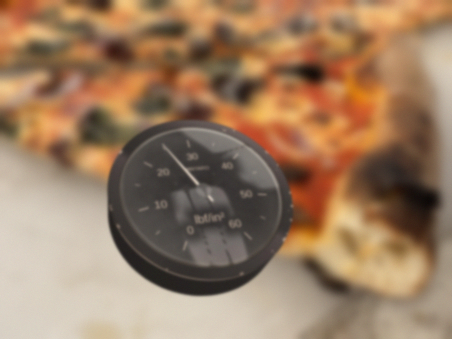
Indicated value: 25 psi
